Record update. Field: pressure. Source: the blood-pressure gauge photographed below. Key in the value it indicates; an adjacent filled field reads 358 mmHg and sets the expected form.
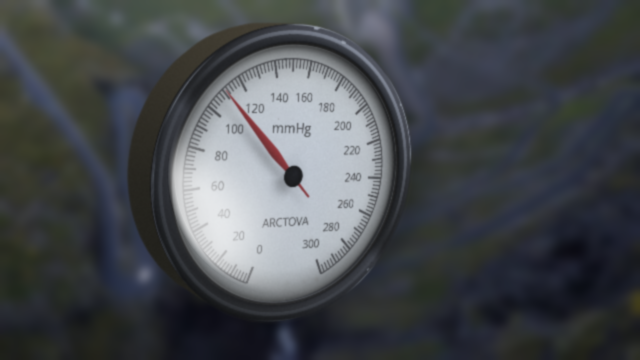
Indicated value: 110 mmHg
